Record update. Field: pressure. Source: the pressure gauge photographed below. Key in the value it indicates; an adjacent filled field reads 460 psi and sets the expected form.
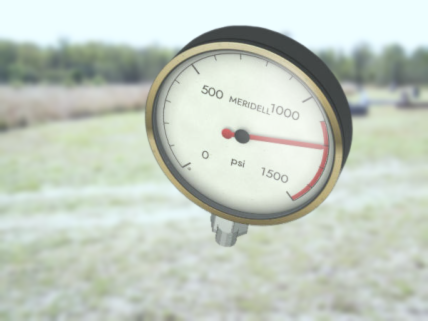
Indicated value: 1200 psi
